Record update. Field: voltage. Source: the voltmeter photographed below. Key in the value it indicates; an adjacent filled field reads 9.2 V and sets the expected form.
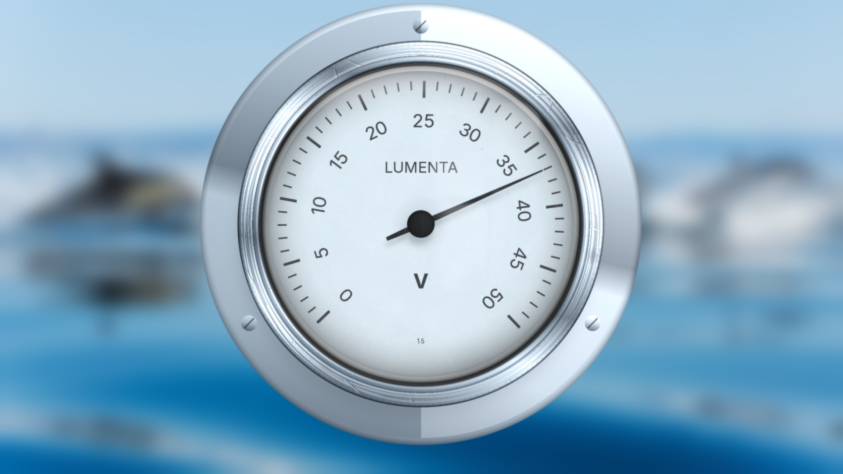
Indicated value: 37 V
